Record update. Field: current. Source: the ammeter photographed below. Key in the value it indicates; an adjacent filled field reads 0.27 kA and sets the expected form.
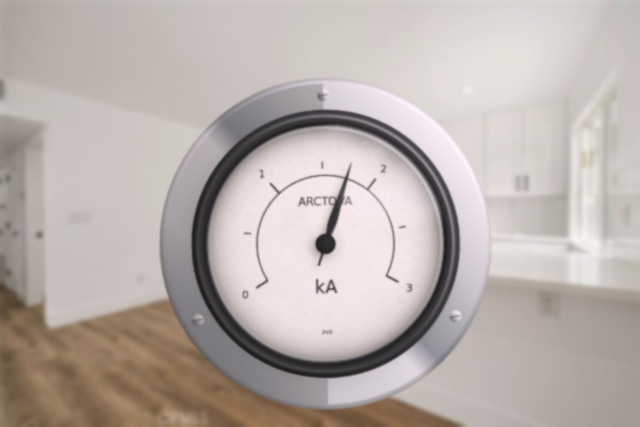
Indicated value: 1.75 kA
